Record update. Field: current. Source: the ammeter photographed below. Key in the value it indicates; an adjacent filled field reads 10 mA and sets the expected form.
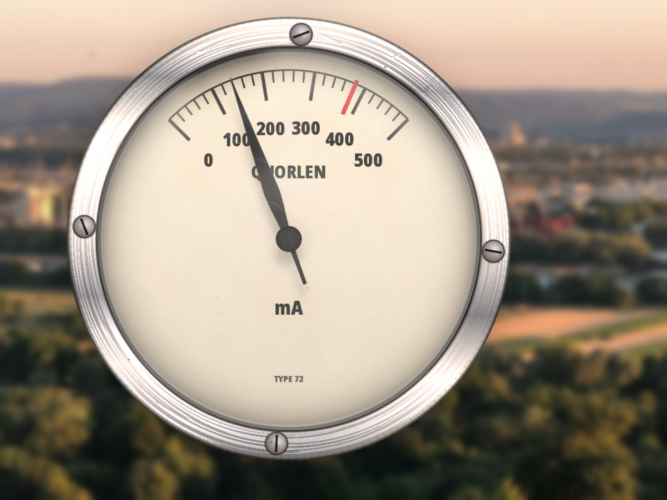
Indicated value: 140 mA
